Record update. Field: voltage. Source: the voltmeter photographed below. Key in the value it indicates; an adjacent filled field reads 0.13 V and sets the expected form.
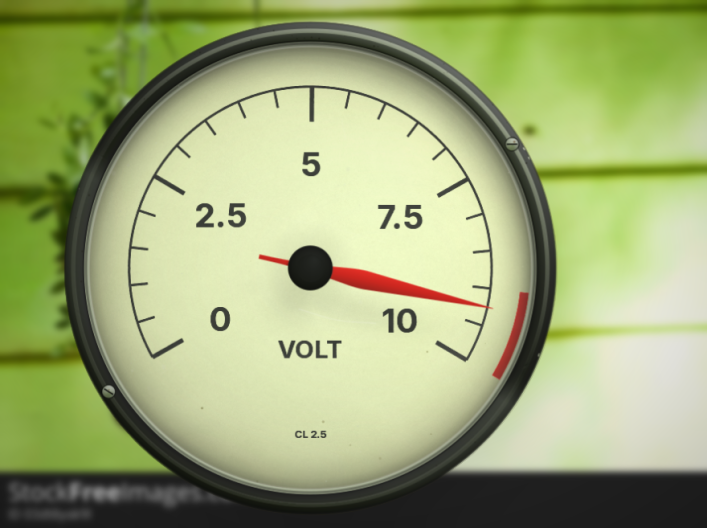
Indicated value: 9.25 V
